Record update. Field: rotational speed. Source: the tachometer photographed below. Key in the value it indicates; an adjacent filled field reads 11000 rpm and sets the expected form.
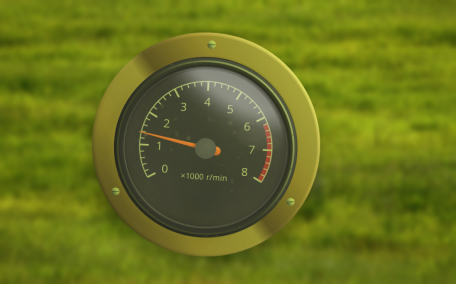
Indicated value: 1400 rpm
